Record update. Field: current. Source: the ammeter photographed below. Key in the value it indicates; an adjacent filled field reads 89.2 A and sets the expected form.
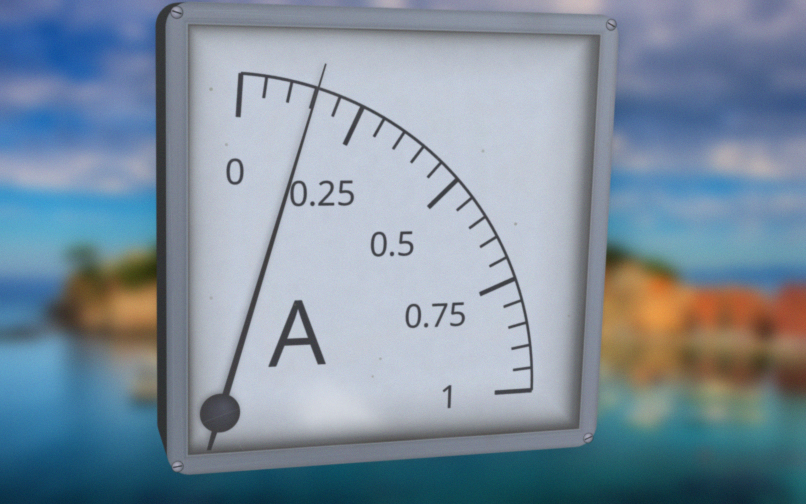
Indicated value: 0.15 A
